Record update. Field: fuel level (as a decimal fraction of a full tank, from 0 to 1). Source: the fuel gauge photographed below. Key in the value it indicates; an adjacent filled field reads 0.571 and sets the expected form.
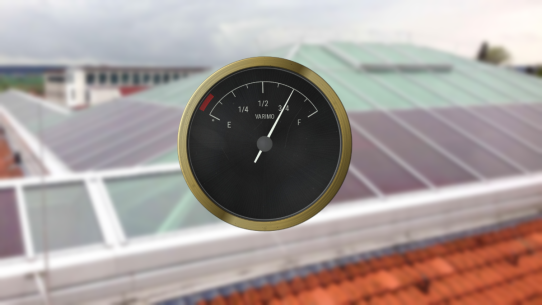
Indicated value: 0.75
